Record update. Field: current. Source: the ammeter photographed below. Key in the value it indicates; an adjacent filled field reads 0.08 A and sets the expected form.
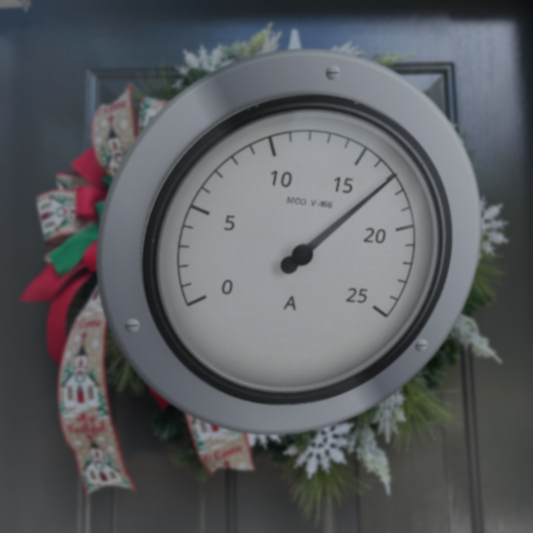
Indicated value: 17 A
